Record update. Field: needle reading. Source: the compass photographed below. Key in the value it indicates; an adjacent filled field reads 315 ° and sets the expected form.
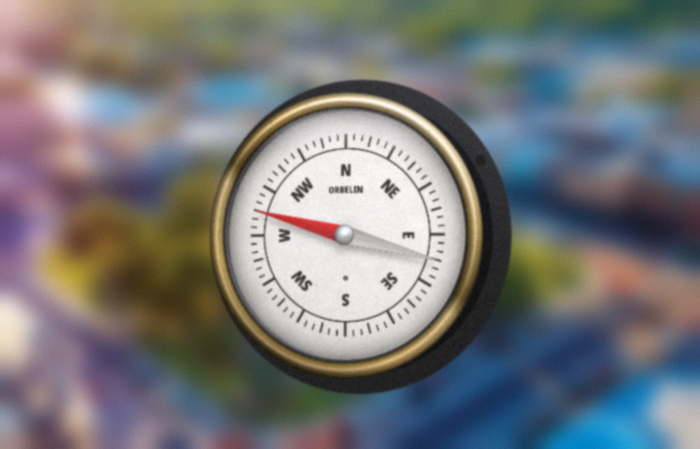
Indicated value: 285 °
